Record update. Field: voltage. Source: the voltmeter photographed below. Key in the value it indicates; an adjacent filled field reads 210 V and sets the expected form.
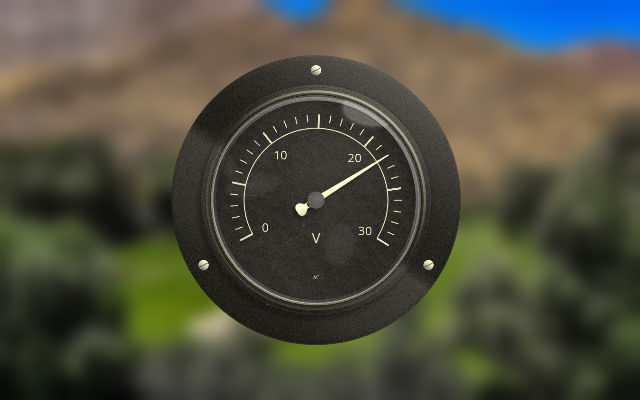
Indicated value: 22 V
